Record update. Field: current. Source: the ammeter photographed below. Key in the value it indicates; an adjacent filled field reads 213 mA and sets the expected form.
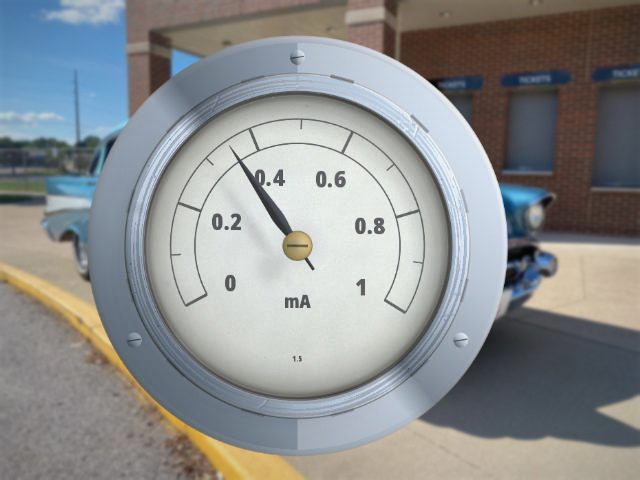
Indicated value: 0.35 mA
